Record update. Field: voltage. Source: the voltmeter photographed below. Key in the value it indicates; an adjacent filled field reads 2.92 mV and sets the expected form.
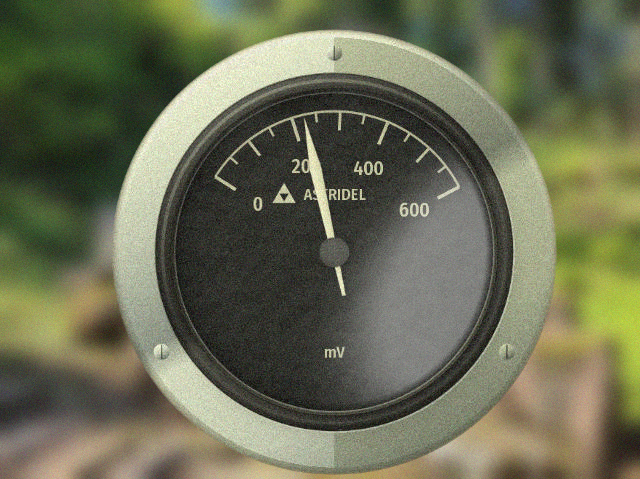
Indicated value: 225 mV
